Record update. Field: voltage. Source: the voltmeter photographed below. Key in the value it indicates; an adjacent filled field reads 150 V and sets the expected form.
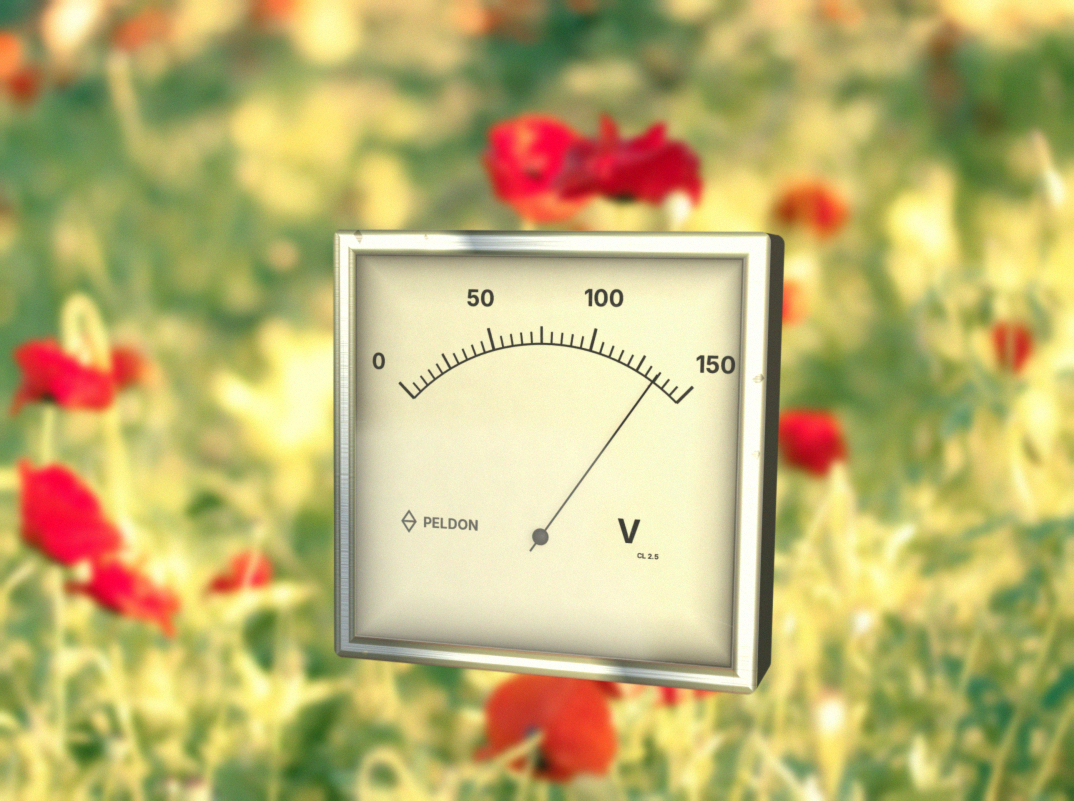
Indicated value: 135 V
